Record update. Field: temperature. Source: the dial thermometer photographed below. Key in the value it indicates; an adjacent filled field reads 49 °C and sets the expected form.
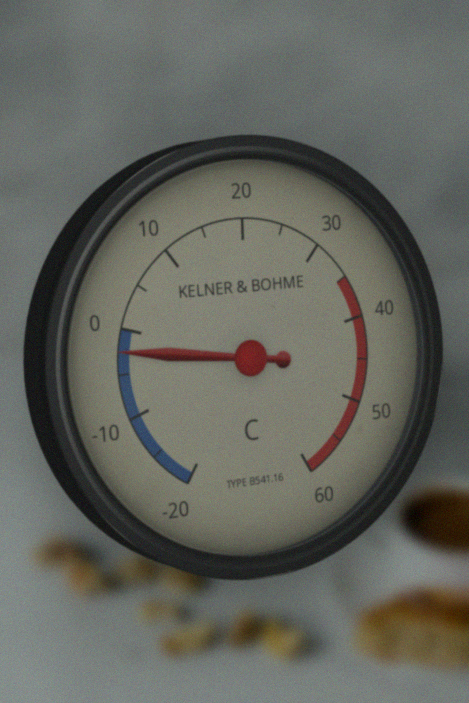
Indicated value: -2.5 °C
